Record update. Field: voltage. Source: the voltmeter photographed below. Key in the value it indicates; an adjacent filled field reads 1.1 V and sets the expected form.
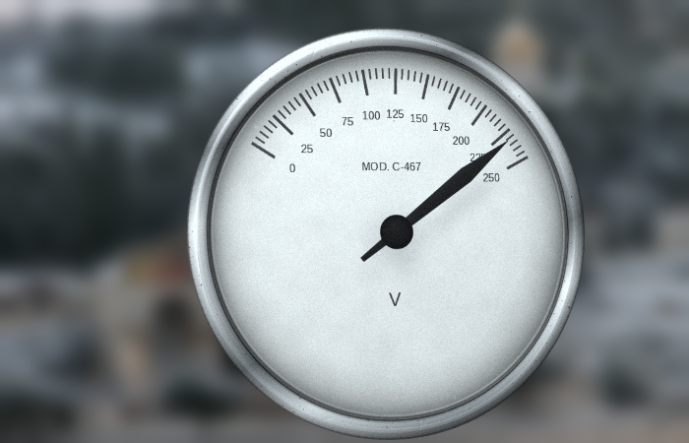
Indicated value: 230 V
